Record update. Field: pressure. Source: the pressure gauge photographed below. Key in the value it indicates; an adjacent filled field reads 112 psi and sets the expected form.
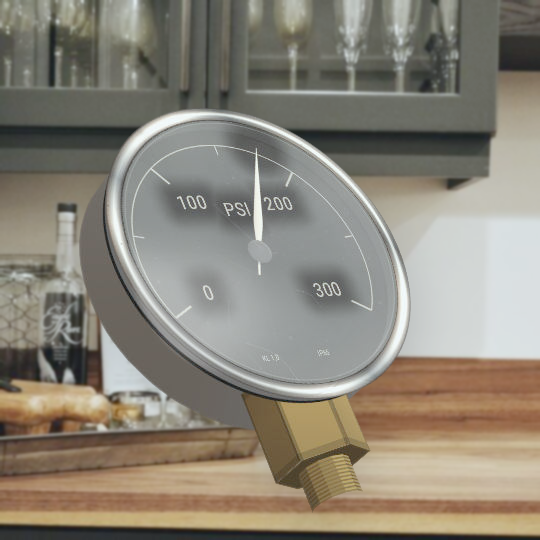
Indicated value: 175 psi
